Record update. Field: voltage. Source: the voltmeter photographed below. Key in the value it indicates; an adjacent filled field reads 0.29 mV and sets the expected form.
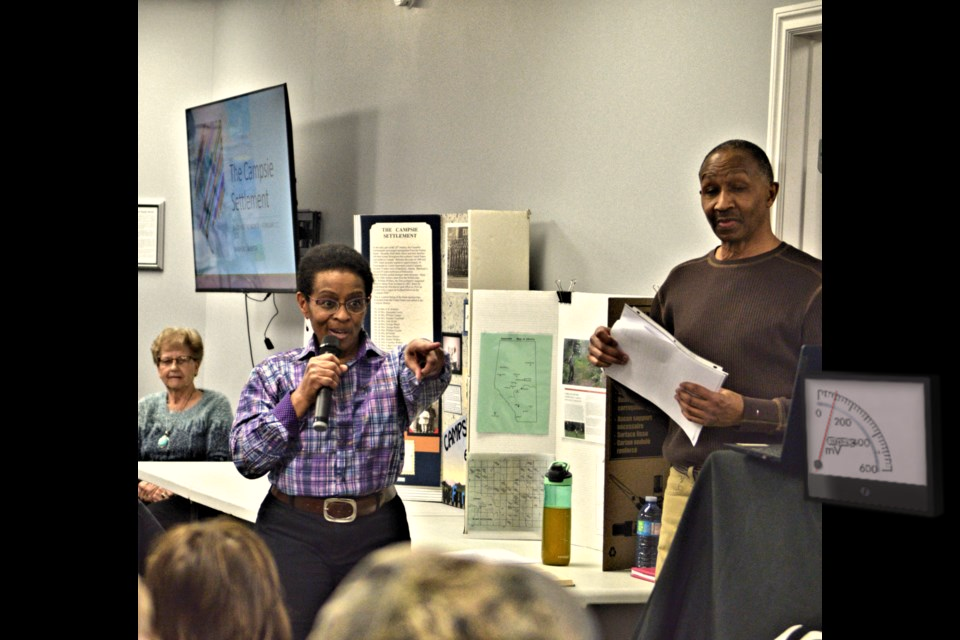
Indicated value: 100 mV
